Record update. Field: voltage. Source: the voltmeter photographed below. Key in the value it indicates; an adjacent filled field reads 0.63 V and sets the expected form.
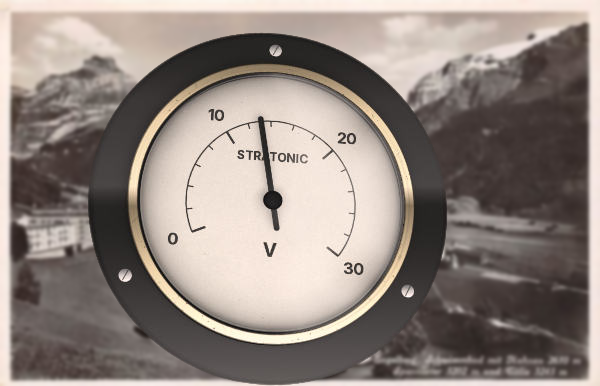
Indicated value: 13 V
